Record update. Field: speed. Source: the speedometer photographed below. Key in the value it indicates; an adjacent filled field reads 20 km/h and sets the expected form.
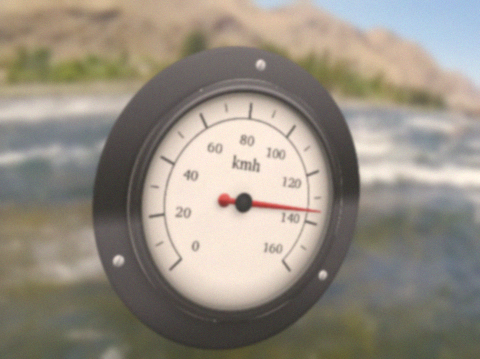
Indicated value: 135 km/h
